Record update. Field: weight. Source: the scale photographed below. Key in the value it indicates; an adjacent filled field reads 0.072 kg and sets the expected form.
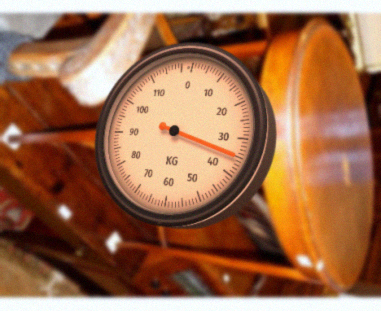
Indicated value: 35 kg
